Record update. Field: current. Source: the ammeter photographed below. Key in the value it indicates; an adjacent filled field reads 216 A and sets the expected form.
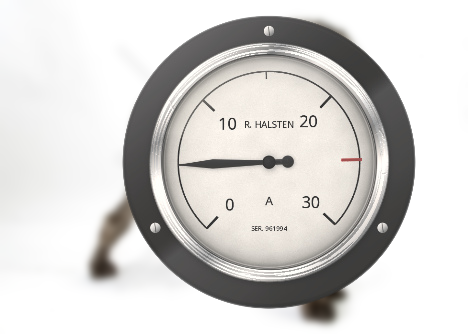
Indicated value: 5 A
